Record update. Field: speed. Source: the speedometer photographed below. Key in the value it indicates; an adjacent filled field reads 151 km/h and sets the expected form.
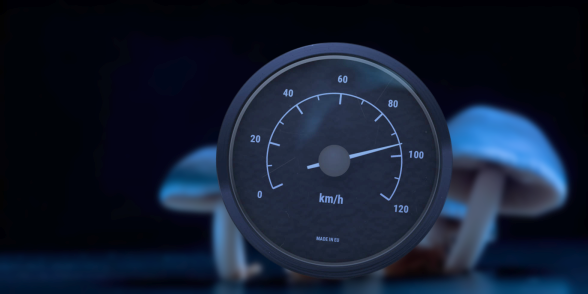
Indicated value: 95 km/h
